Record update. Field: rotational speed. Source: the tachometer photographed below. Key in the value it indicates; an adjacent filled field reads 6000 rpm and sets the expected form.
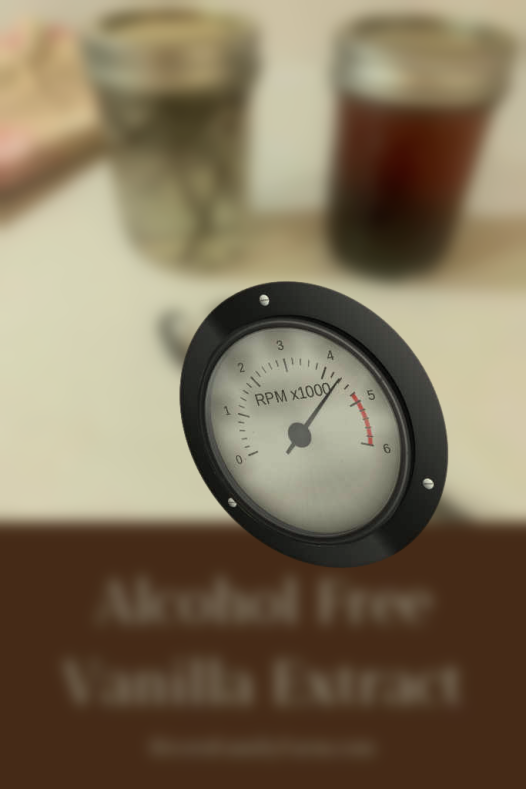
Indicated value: 4400 rpm
